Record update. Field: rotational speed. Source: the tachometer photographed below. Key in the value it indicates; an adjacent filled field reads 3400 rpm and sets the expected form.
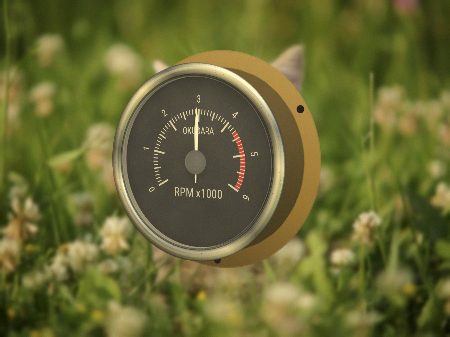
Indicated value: 3000 rpm
